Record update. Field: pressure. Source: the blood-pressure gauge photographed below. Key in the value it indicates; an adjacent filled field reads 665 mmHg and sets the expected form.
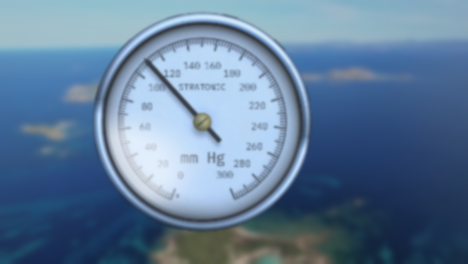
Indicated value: 110 mmHg
